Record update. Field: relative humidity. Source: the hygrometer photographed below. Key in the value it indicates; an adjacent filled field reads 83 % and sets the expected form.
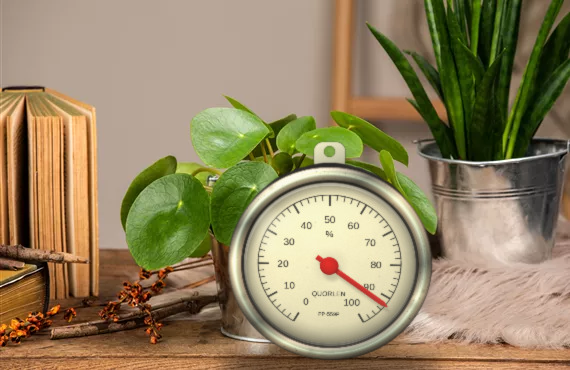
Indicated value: 92 %
